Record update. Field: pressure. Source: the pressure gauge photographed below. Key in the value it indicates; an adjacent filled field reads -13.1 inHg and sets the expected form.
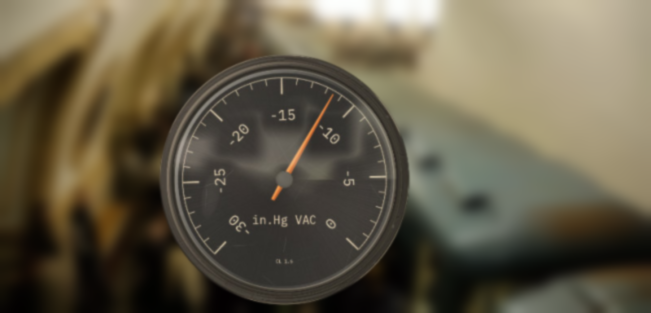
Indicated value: -11.5 inHg
